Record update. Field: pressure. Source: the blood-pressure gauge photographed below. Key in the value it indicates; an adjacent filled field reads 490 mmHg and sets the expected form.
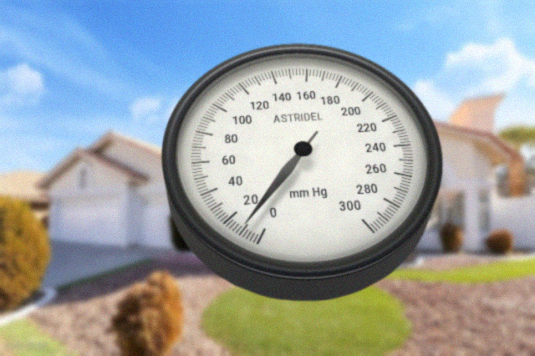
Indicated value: 10 mmHg
